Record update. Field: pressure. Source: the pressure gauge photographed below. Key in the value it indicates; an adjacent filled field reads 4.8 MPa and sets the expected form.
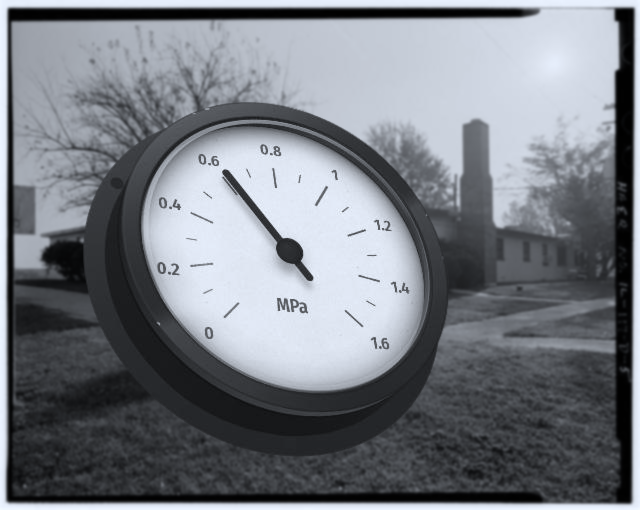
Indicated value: 0.6 MPa
